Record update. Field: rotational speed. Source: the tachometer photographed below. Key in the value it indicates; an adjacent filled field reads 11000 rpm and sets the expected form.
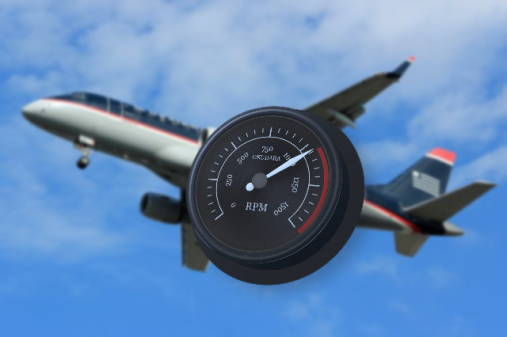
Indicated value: 1050 rpm
